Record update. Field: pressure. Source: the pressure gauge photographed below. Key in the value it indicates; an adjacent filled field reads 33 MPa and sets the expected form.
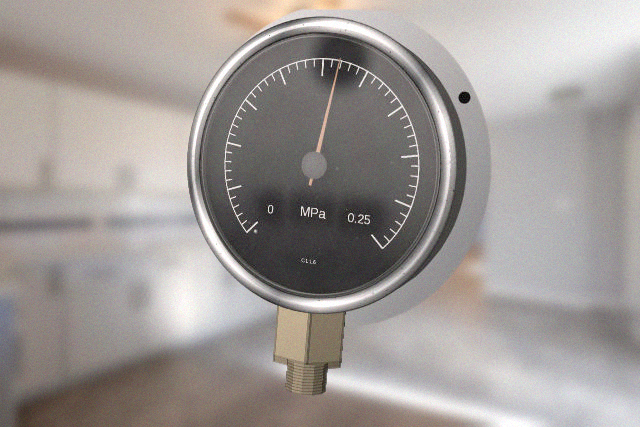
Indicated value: 0.135 MPa
